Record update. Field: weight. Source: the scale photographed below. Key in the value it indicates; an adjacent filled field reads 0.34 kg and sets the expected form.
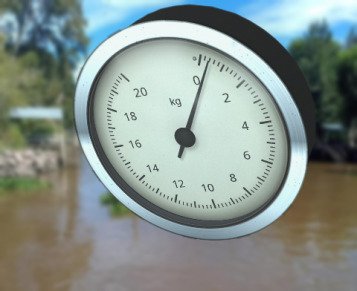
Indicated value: 0.4 kg
